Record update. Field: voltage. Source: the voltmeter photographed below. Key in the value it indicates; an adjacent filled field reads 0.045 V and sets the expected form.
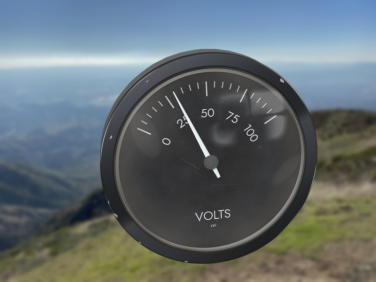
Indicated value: 30 V
